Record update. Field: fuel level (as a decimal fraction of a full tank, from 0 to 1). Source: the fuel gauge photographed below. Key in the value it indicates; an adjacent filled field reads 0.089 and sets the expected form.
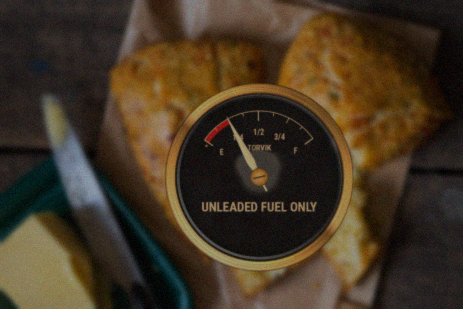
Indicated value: 0.25
